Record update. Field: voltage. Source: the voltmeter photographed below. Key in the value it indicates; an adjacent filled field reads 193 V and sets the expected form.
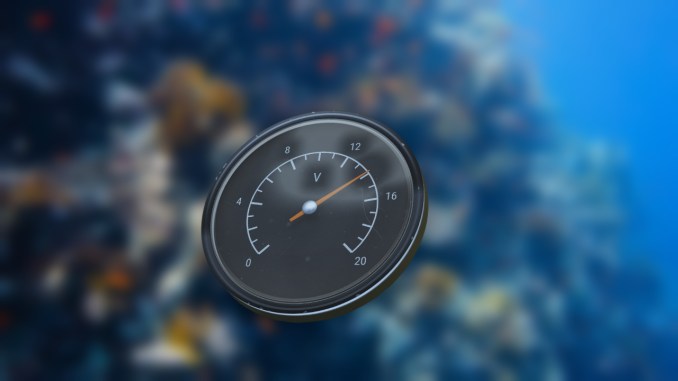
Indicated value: 14 V
